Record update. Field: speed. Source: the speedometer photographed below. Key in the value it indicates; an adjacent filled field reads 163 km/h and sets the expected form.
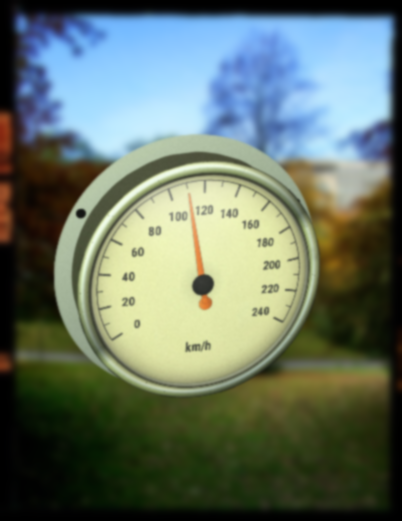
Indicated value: 110 km/h
